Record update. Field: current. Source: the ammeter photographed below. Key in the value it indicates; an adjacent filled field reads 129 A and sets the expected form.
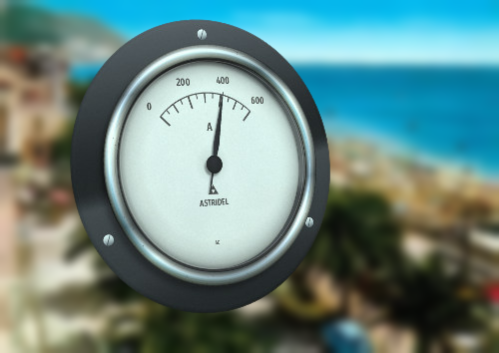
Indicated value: 400 A
